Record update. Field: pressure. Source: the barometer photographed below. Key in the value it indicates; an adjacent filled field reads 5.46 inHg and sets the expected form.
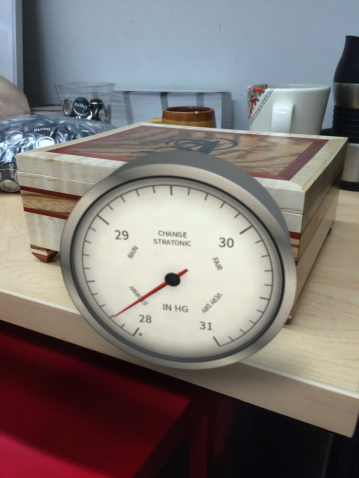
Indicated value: 28.2 inHg
